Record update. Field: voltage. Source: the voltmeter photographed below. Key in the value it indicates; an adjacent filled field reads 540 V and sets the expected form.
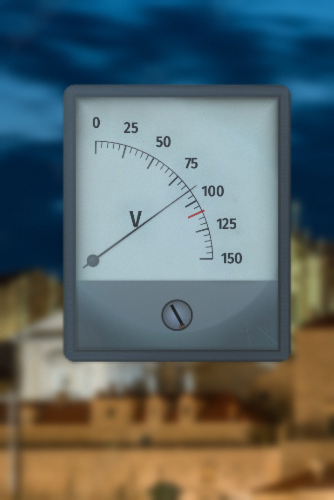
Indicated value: 90 V
